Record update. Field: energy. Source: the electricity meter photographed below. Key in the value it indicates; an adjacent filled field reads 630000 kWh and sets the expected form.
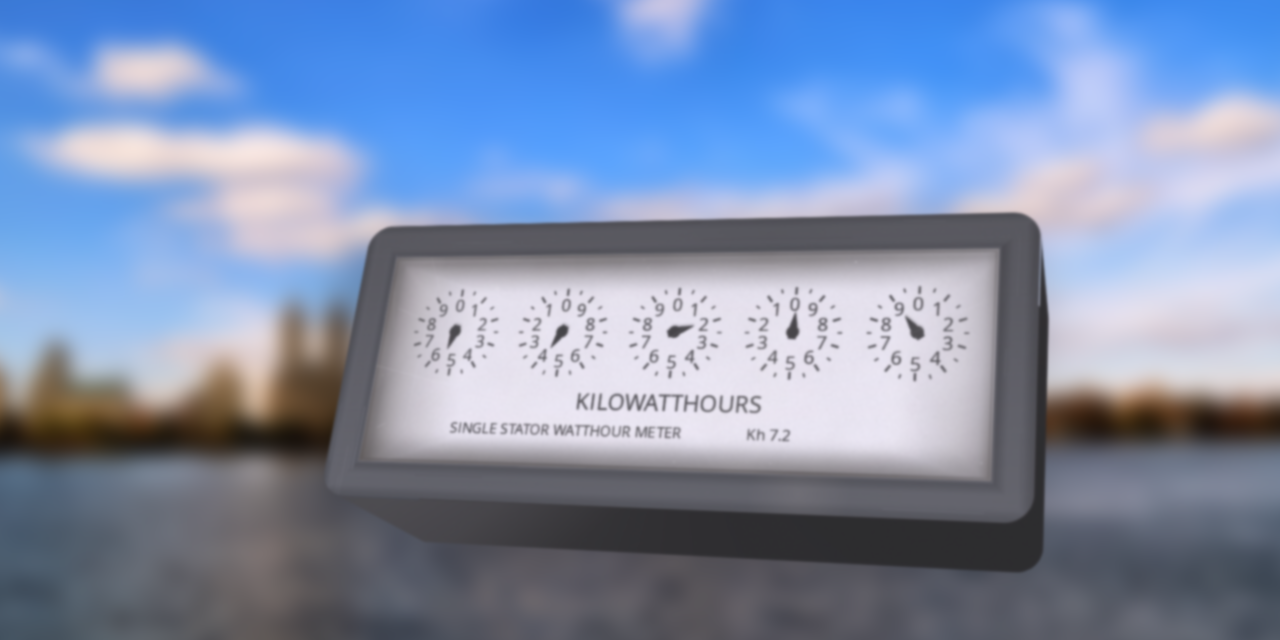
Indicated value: 54199 kWh
